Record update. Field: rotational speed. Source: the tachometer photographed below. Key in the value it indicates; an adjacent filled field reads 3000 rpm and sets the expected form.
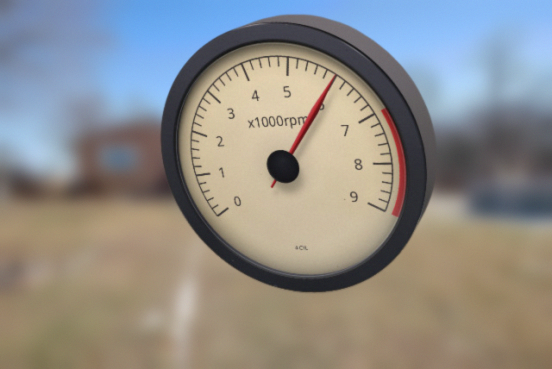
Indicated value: 6000 rpm
